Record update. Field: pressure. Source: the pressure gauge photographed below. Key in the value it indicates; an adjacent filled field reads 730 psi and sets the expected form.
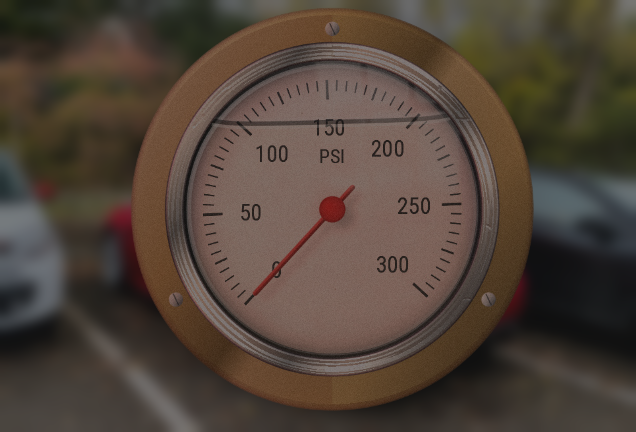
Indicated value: 0 psi
